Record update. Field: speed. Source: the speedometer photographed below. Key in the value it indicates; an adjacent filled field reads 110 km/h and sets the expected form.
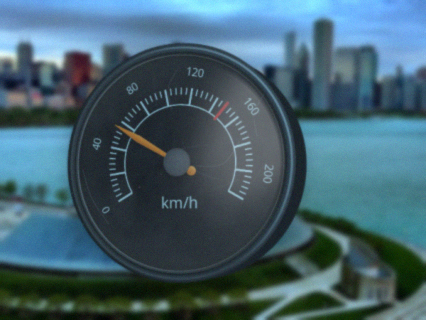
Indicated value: 56 km/h
